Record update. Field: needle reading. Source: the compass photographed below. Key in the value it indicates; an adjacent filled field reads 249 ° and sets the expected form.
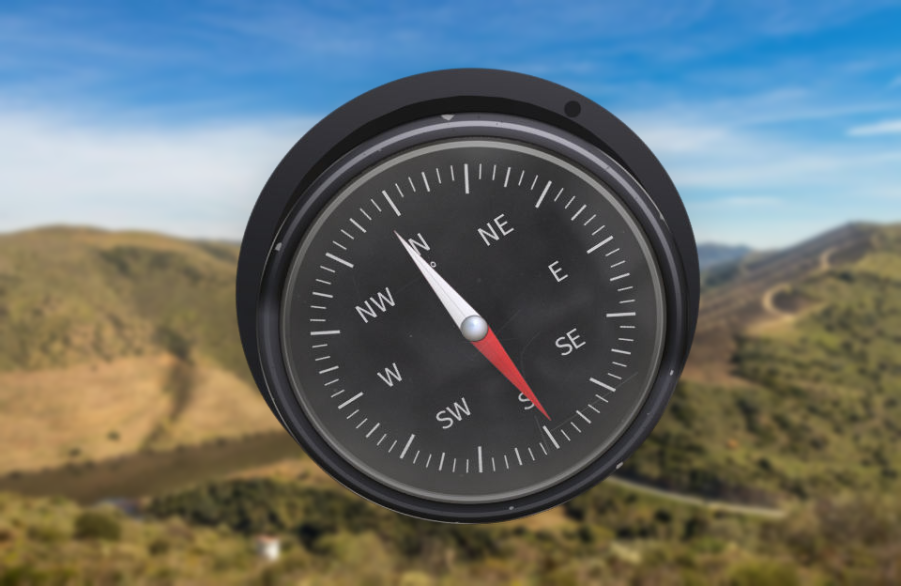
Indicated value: 175 °
